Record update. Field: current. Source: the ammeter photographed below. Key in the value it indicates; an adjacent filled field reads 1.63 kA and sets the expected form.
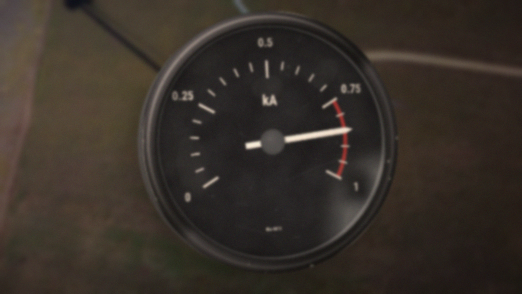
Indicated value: 0.85 kA
